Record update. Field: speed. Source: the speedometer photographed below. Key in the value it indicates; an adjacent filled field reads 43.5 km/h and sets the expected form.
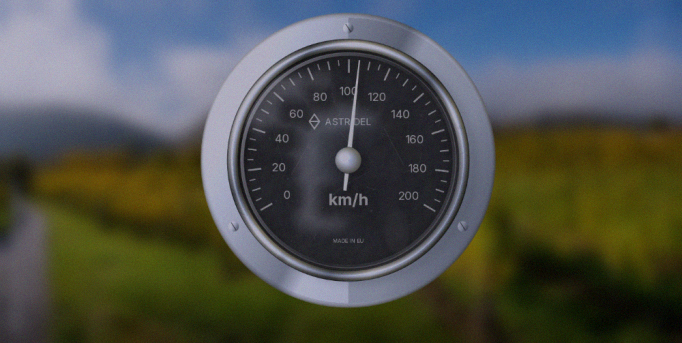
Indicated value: 105 km/h
